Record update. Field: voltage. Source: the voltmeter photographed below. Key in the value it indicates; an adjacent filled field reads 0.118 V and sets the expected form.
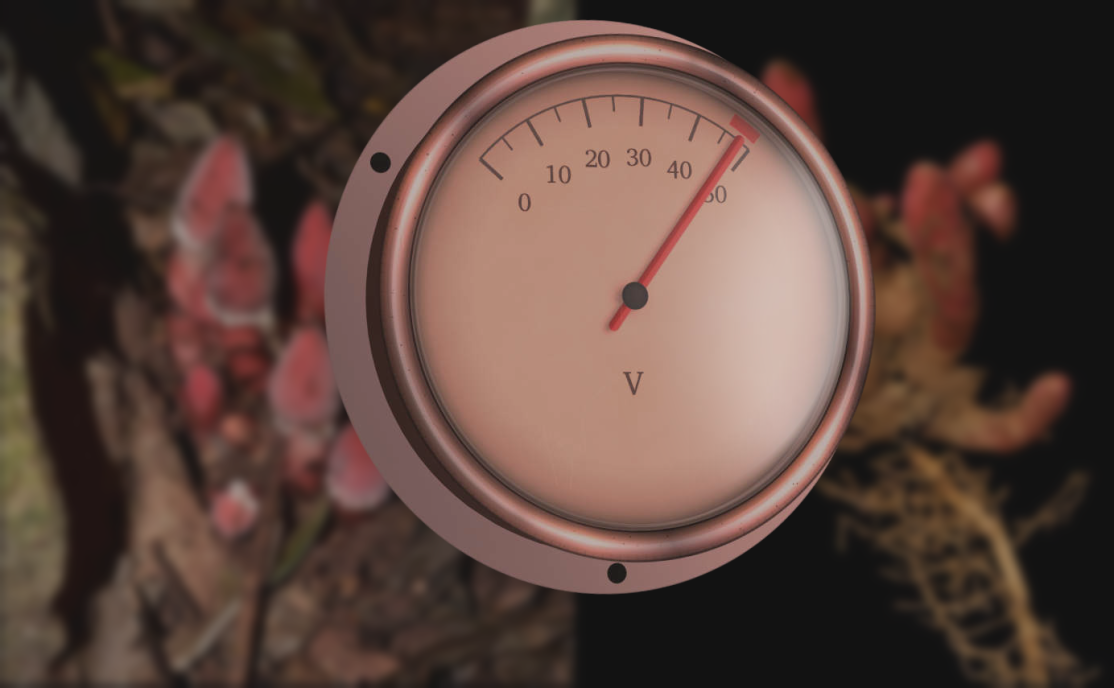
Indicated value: 47.5 V
